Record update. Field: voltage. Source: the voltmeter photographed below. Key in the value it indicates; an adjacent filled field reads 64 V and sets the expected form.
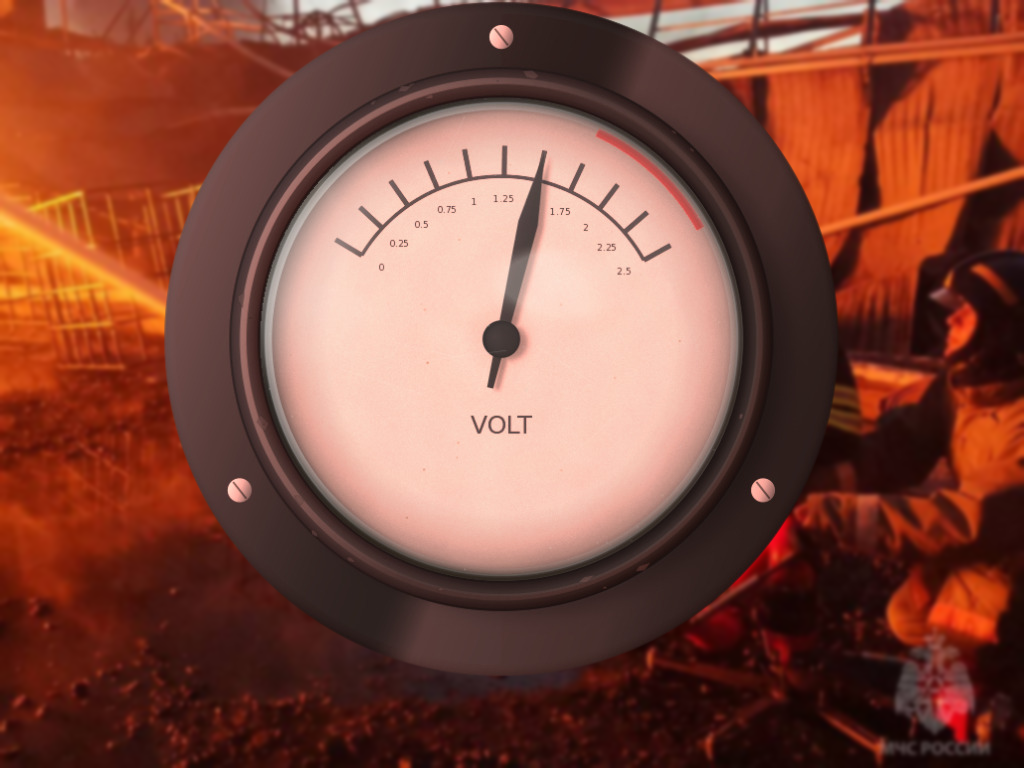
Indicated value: 1.5 V
